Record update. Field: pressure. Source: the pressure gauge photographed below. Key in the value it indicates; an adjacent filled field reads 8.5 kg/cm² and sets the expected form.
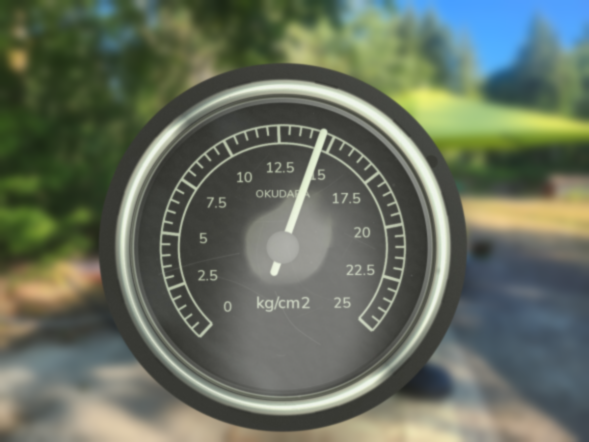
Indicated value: 14.5 kg/cm²
